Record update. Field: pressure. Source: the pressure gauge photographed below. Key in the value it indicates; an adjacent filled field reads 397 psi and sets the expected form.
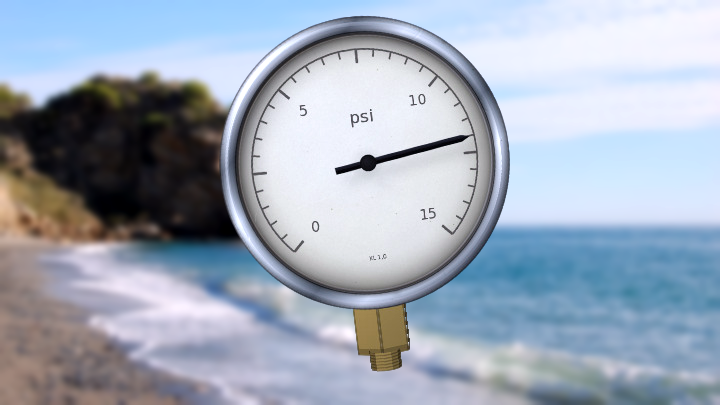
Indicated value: 12 psi
